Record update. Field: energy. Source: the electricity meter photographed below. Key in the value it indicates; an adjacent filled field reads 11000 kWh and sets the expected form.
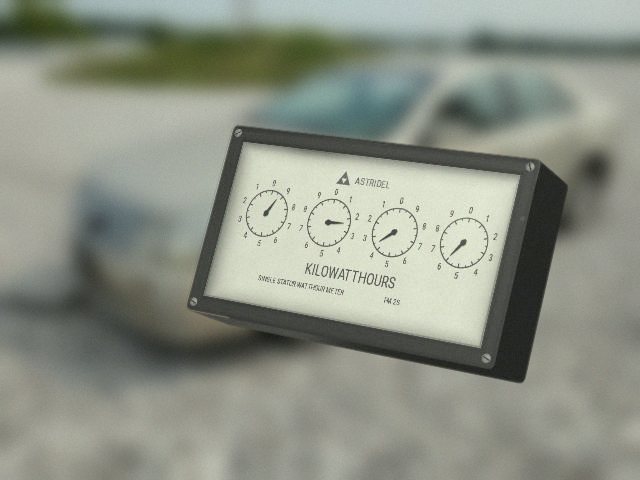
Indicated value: 9236 kWh
